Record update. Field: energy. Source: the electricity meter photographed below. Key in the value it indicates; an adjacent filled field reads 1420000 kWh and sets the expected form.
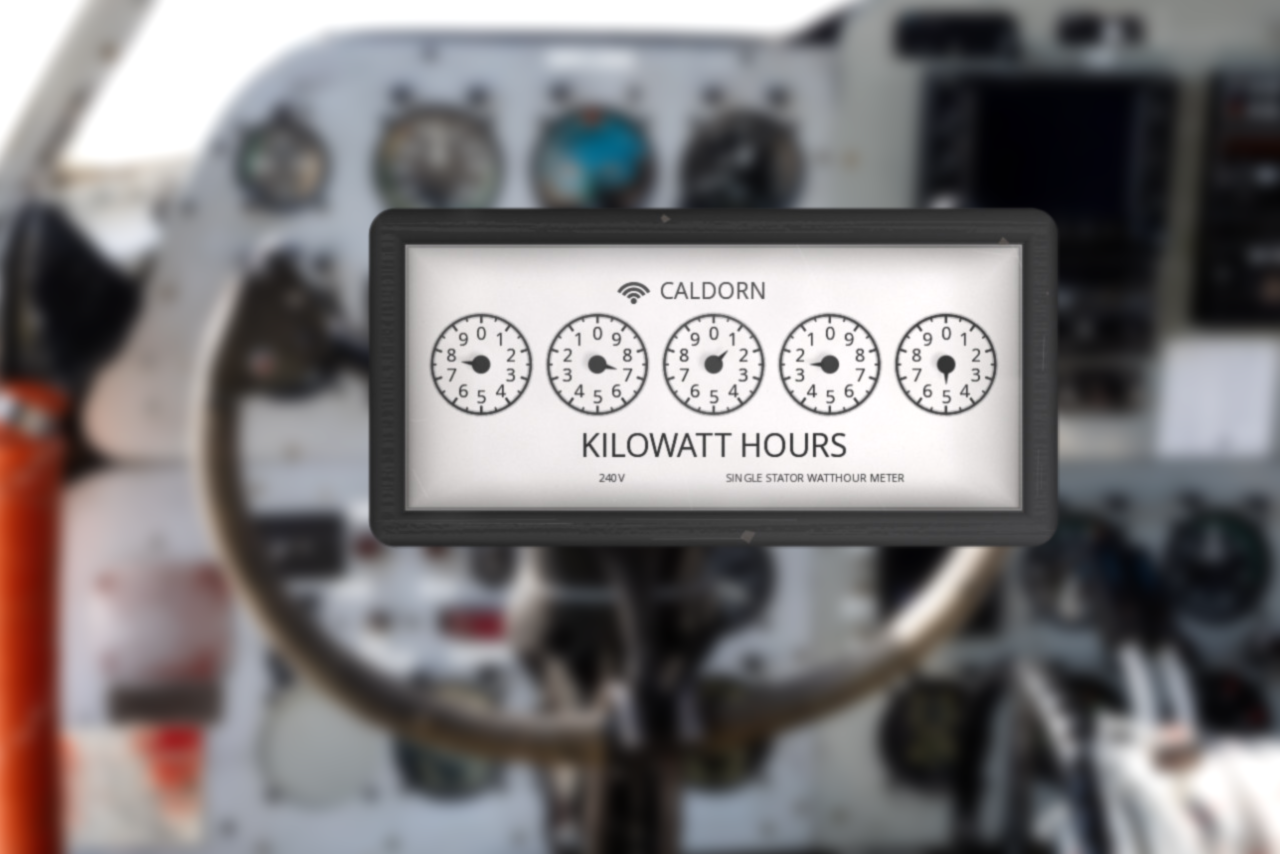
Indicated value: 77125 kWh
